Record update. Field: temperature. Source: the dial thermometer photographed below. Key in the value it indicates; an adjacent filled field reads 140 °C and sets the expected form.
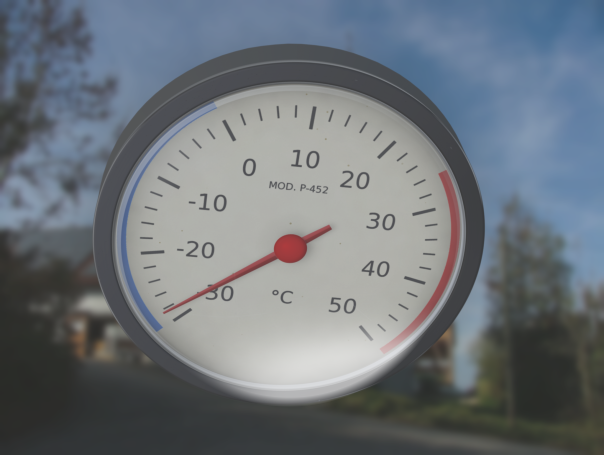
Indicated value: -28 °C
